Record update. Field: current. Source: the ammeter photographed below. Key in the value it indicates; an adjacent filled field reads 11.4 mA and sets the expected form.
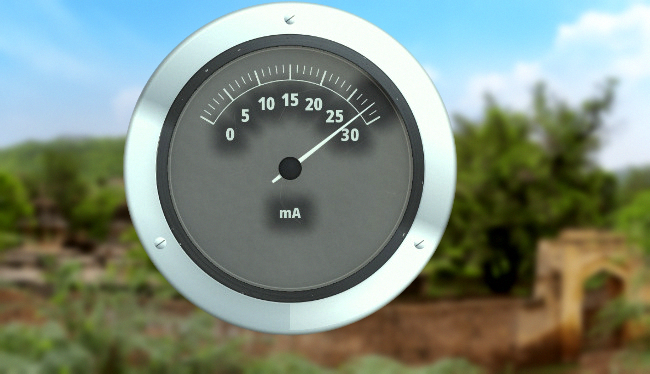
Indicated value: 28 mA
